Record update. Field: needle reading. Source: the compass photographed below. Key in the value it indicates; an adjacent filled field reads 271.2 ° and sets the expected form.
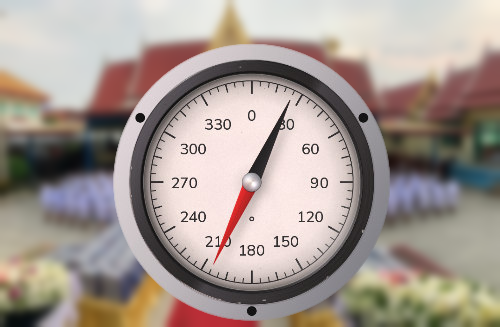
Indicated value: 205 °
